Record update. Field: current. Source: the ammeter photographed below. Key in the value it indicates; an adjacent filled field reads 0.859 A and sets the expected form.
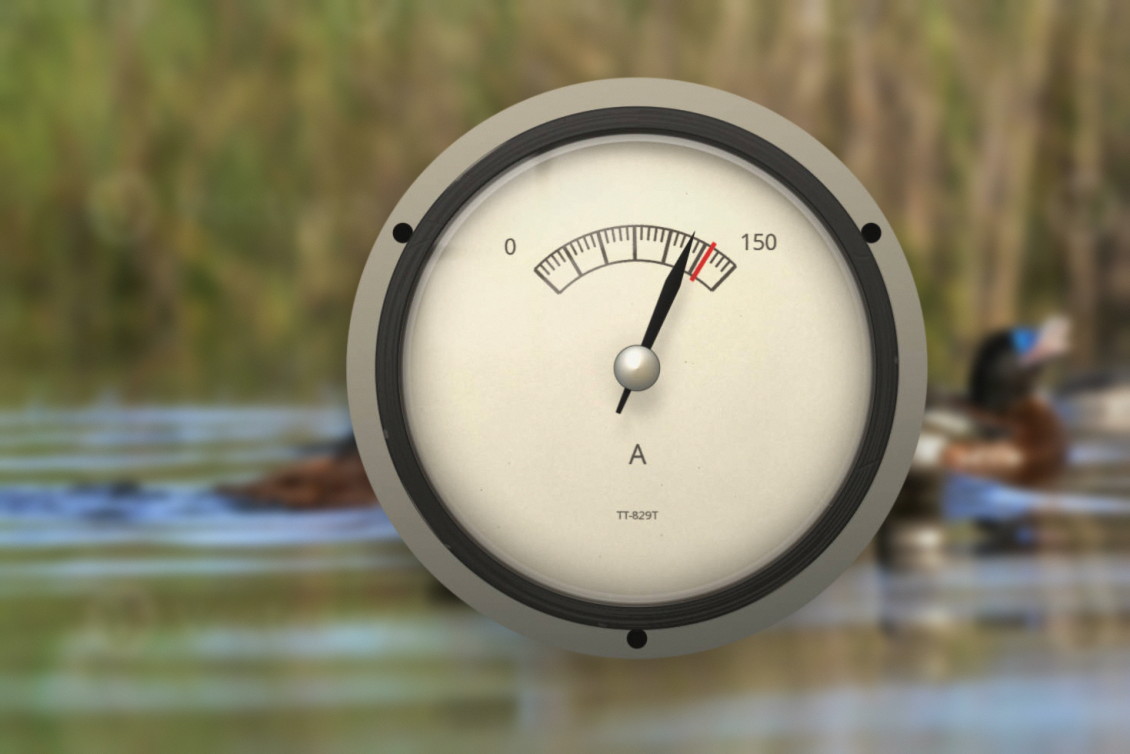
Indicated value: 115 A
